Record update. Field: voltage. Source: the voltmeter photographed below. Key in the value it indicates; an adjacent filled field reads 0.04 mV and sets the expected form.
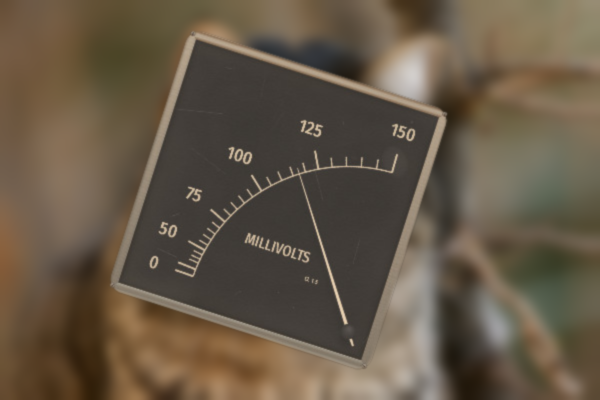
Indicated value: 117.5 mV
